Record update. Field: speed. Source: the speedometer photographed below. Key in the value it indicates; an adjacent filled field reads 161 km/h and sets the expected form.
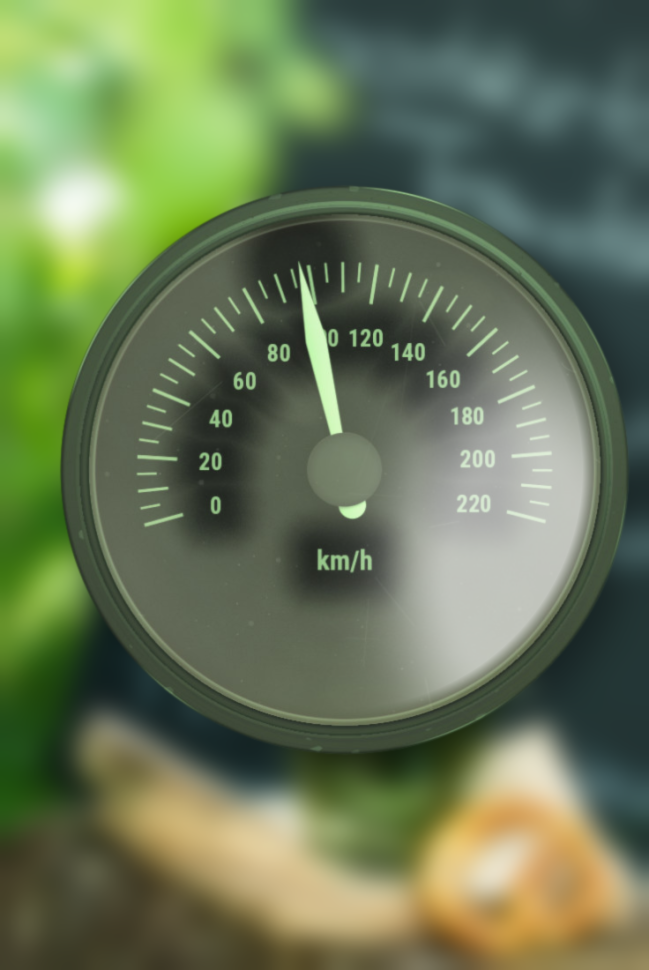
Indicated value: 97.5 km/h
